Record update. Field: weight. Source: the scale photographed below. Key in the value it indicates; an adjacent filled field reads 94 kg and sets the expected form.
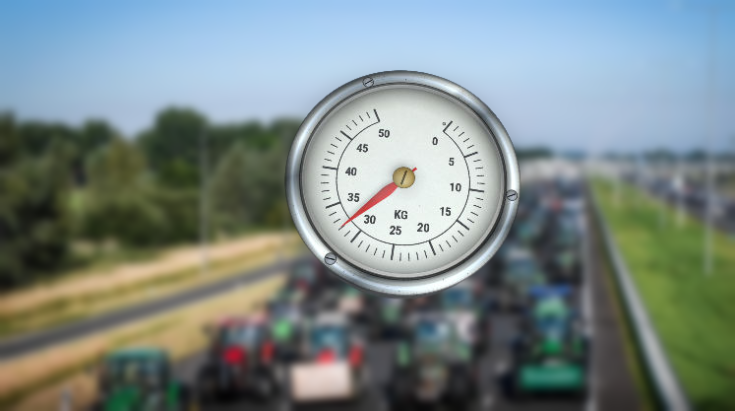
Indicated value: 32 kg
